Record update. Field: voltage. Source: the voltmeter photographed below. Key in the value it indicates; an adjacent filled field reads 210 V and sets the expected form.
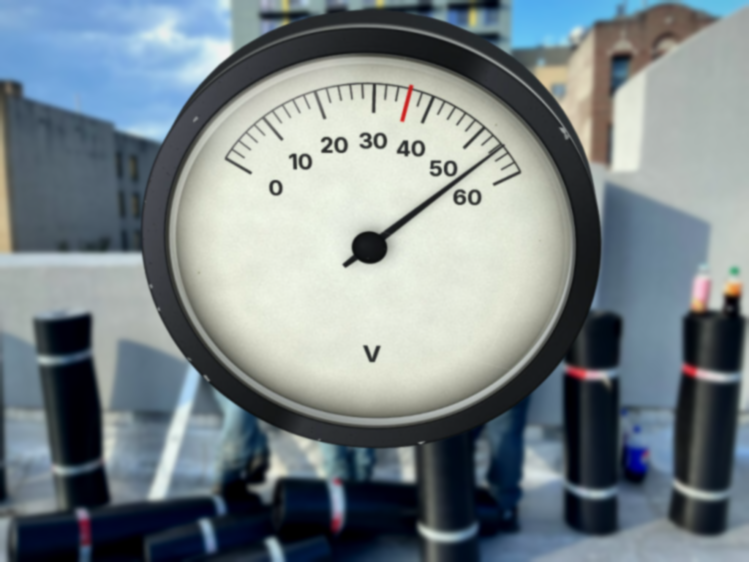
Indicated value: 54 V
